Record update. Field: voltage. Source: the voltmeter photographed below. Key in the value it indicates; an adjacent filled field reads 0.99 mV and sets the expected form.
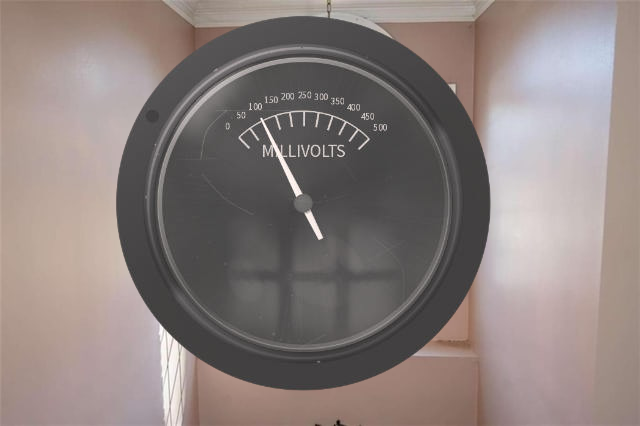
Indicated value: 100 mV
